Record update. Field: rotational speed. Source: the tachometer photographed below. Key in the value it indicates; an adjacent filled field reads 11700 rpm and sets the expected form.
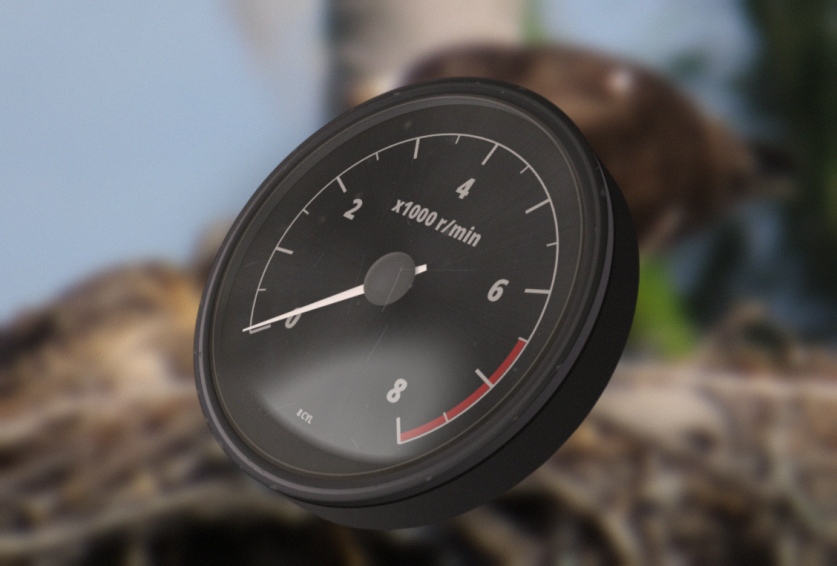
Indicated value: 0 rpm
